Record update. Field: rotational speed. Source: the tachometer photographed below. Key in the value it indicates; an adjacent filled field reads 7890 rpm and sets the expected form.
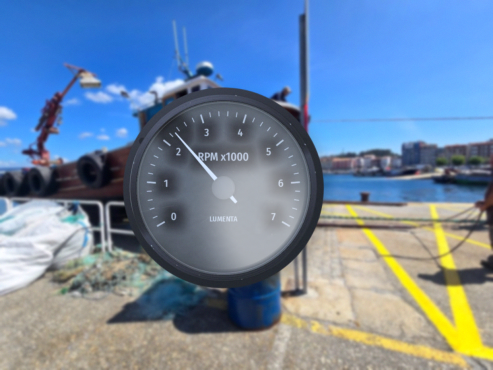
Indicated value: 2300 rpm
